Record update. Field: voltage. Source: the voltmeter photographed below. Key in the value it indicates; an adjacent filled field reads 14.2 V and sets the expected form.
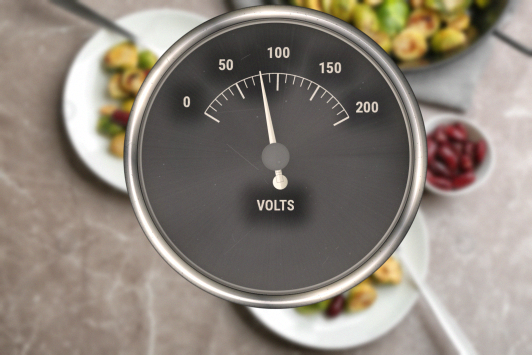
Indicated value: 80 V
